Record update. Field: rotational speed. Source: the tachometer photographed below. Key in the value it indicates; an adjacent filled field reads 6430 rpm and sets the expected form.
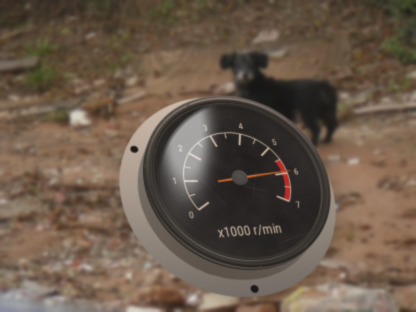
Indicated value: 6000 rpm
